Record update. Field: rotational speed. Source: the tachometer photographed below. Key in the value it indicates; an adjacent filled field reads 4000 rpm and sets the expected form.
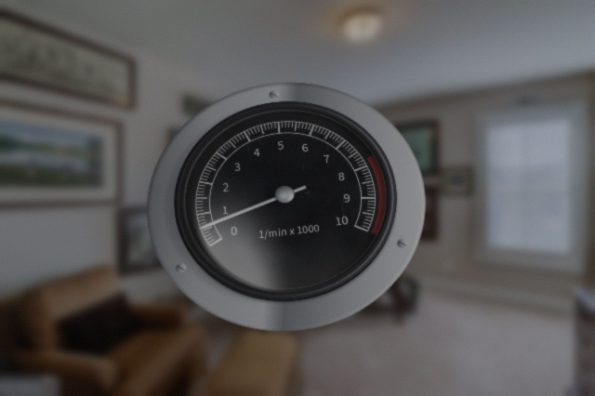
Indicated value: 500 rpm
